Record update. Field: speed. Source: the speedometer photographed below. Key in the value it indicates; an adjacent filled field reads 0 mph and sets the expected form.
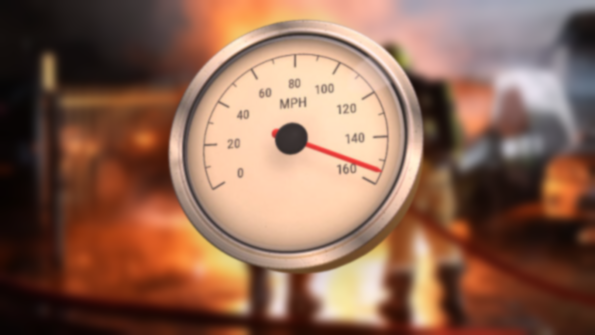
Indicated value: 155 mph
